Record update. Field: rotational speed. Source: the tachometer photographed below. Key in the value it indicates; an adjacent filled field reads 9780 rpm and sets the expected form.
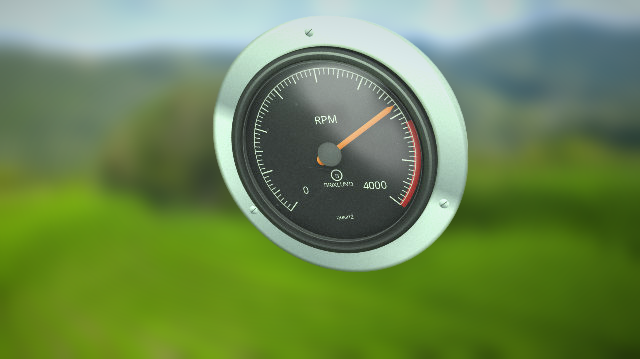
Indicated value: 2900 rpm
